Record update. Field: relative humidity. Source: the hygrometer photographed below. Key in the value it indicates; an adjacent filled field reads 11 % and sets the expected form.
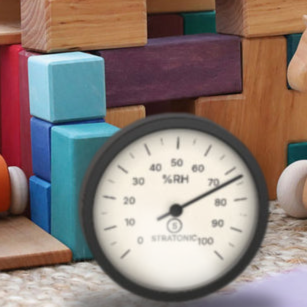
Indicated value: 72.5 %
